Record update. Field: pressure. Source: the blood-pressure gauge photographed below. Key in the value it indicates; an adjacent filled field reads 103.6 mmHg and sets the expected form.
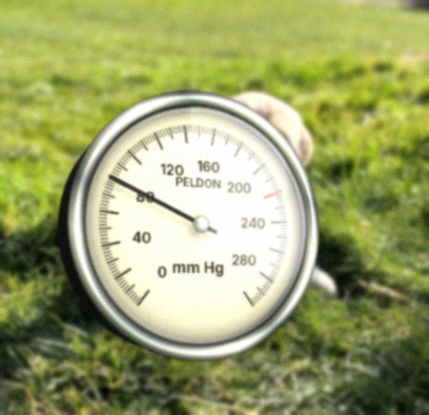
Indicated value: 80 mmHg
